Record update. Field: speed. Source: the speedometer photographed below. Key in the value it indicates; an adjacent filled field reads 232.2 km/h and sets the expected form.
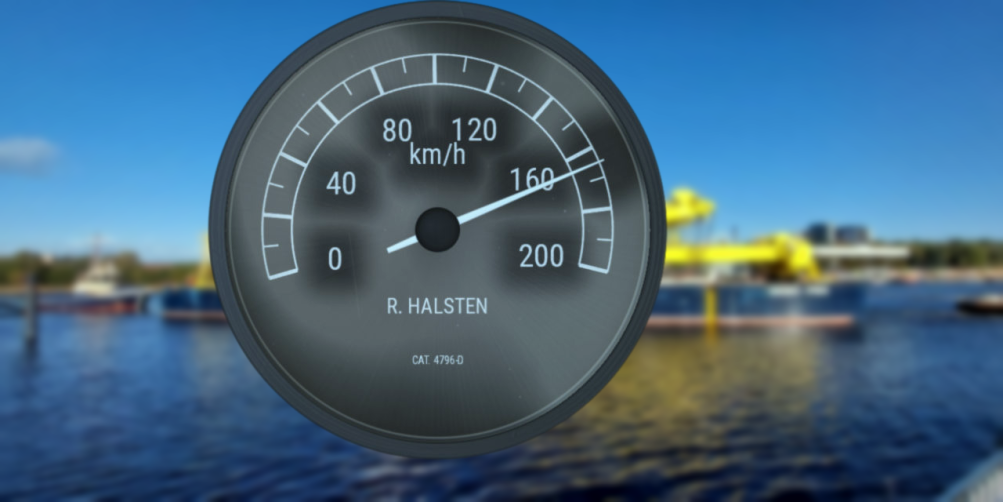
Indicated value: 165 km/h
